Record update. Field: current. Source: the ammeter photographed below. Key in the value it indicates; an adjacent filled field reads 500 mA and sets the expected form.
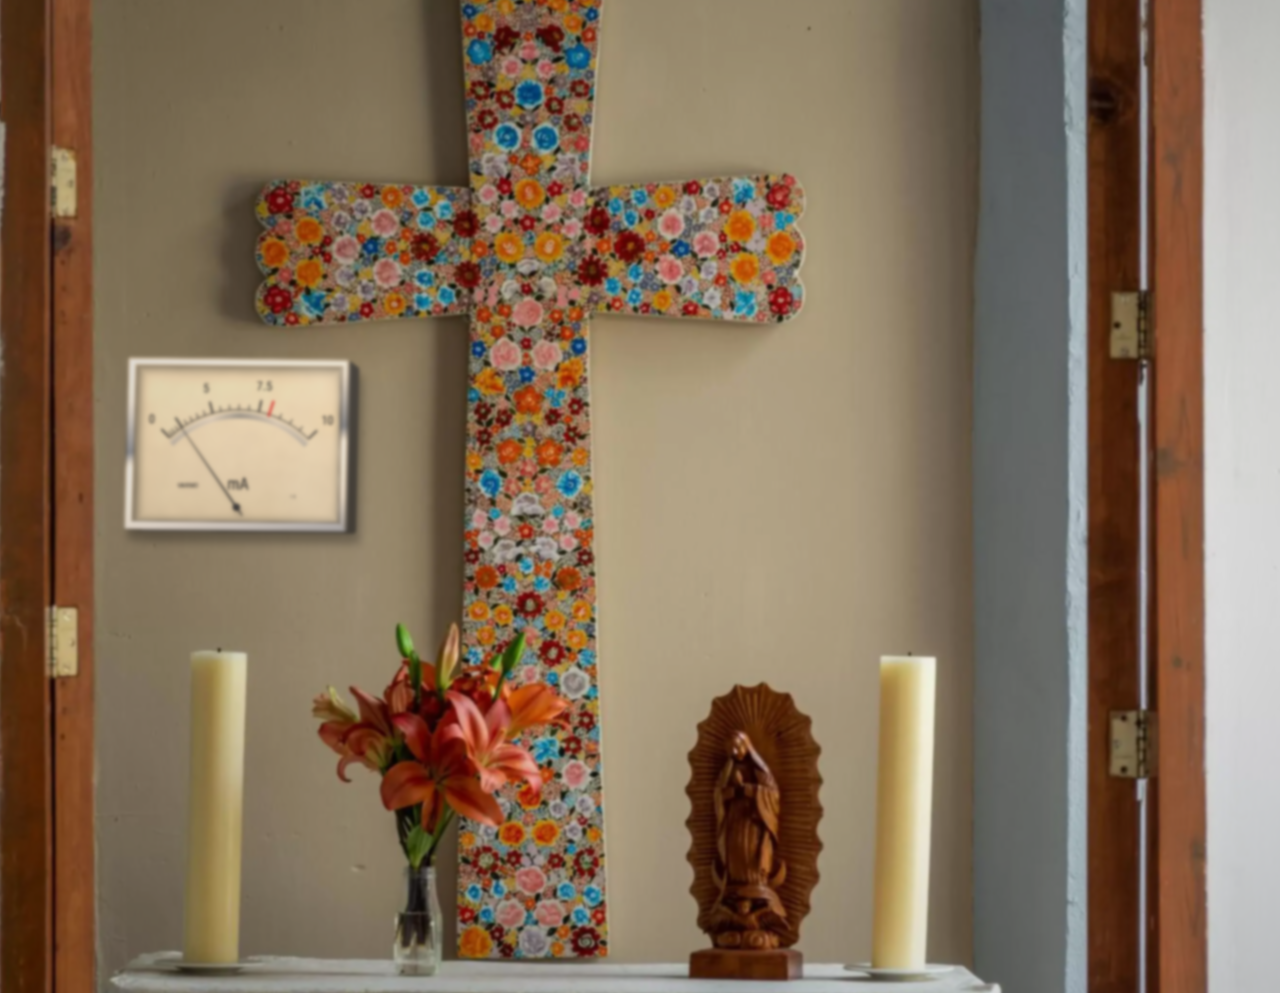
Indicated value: 2.5 mA
